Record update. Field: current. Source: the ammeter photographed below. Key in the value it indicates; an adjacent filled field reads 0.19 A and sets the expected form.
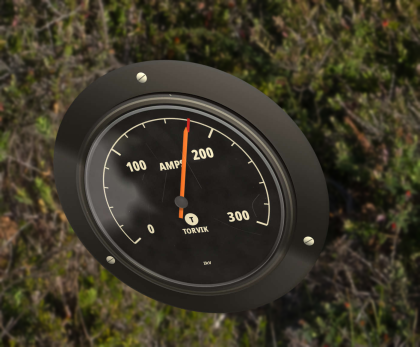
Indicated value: 180 A
